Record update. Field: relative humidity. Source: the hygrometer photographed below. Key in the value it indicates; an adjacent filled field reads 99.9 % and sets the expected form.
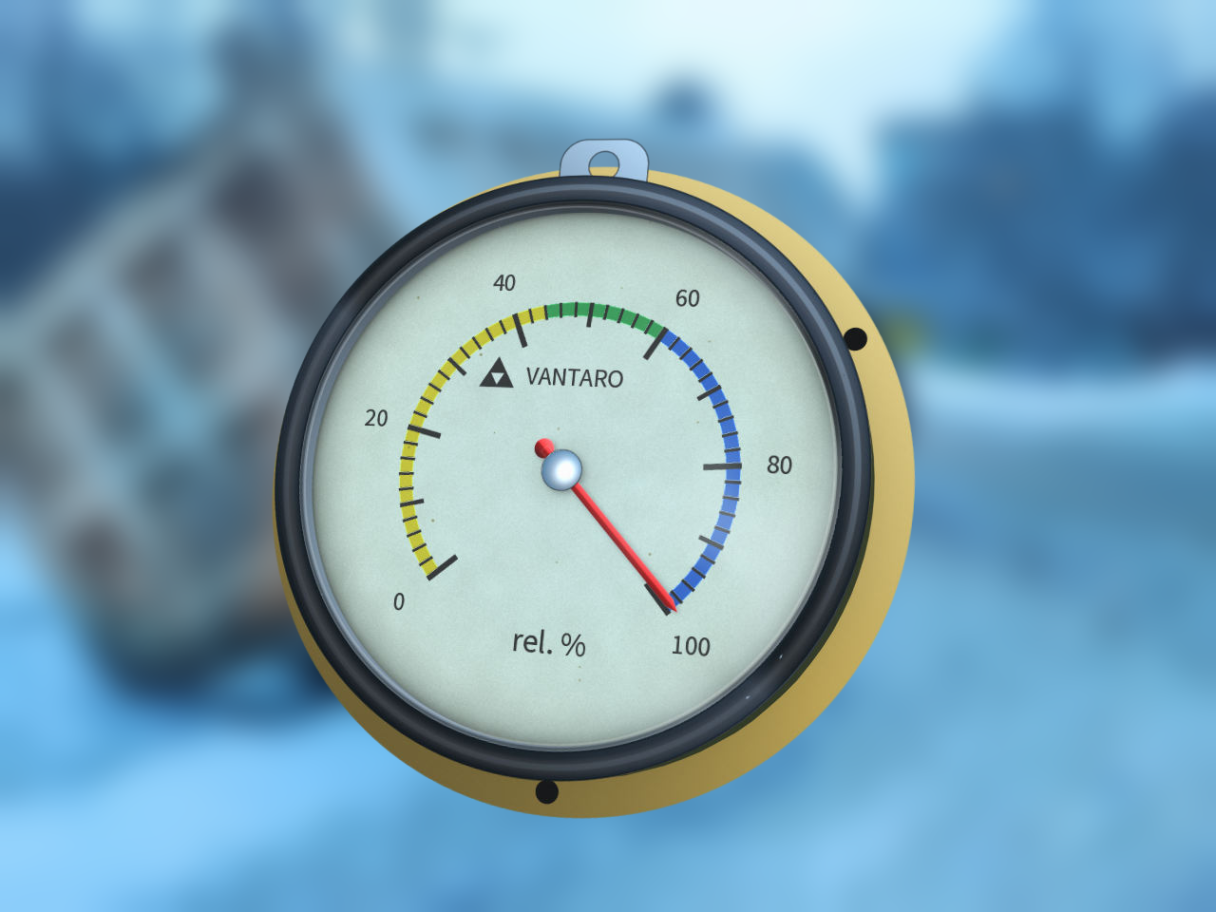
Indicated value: 99 %
